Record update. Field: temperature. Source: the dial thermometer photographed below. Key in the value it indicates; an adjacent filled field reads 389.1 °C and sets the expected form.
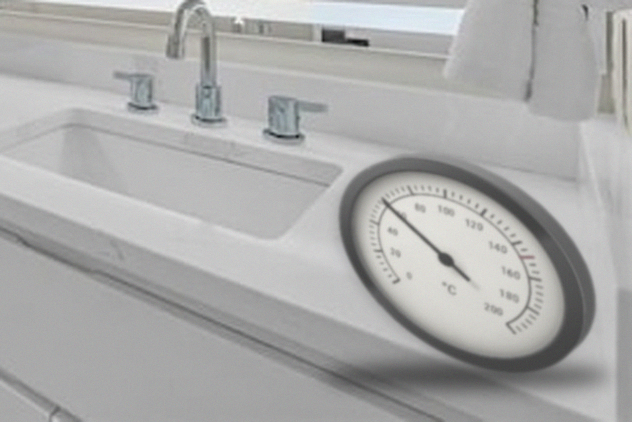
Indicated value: 60 °C
